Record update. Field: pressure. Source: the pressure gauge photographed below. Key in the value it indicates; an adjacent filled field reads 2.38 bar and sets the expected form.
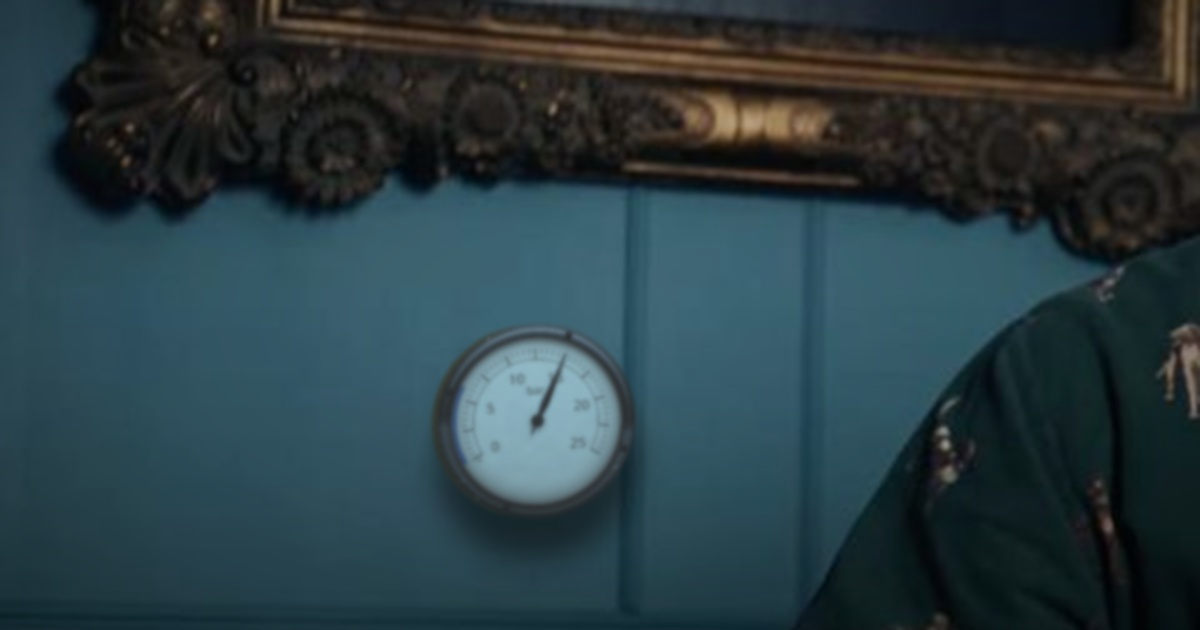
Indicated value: 15 bar
